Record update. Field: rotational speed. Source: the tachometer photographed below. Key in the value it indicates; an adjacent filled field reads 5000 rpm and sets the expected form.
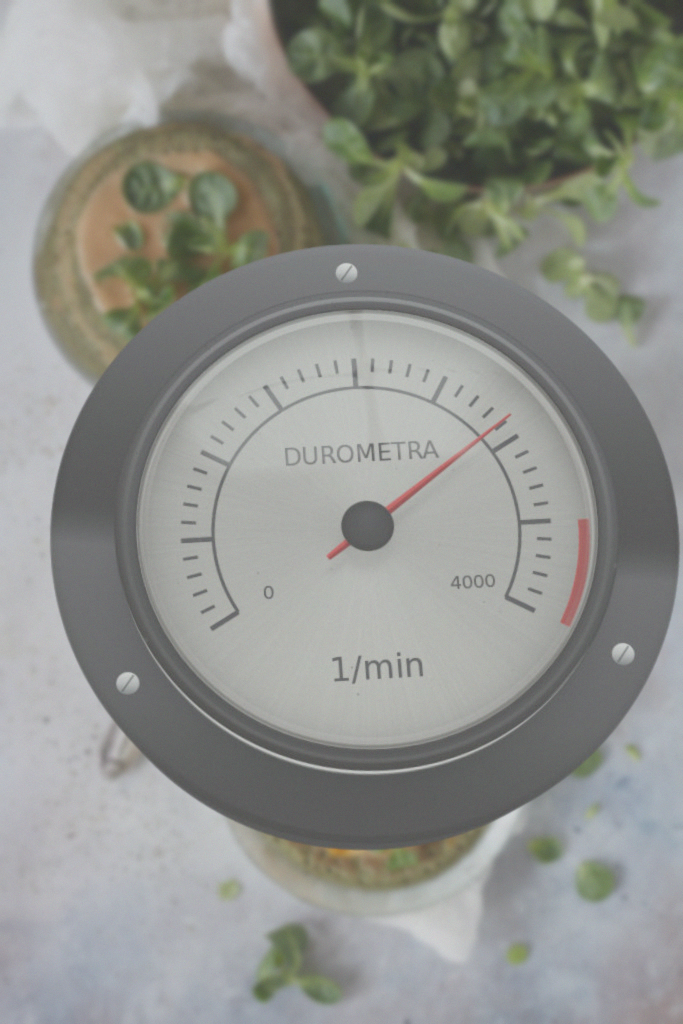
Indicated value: 2900 rpm
